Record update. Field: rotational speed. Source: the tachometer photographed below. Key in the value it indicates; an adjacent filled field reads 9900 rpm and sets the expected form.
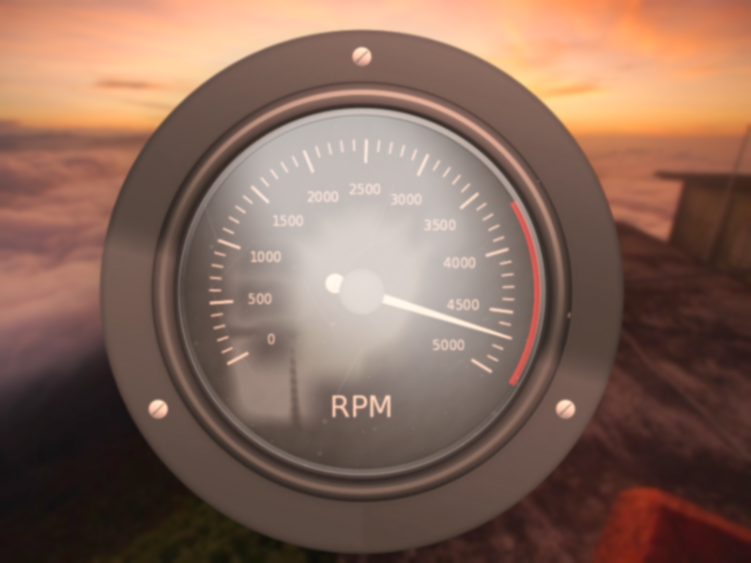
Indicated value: 4700 rpm
